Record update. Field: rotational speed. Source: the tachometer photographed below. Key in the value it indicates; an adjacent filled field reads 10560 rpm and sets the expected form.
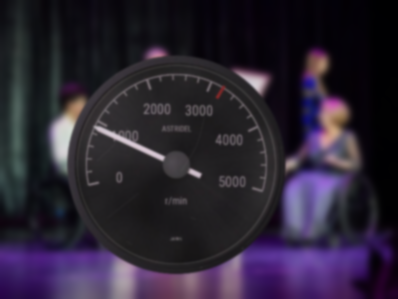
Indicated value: 900 rpm
